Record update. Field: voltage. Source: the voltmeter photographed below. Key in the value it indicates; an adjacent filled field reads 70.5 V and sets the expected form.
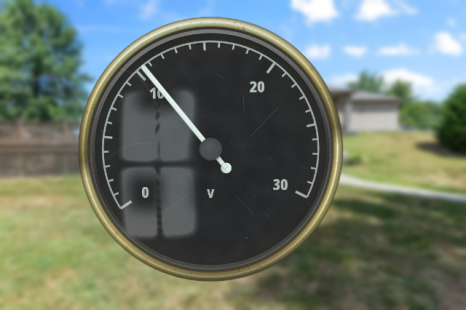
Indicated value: 10.5 V
